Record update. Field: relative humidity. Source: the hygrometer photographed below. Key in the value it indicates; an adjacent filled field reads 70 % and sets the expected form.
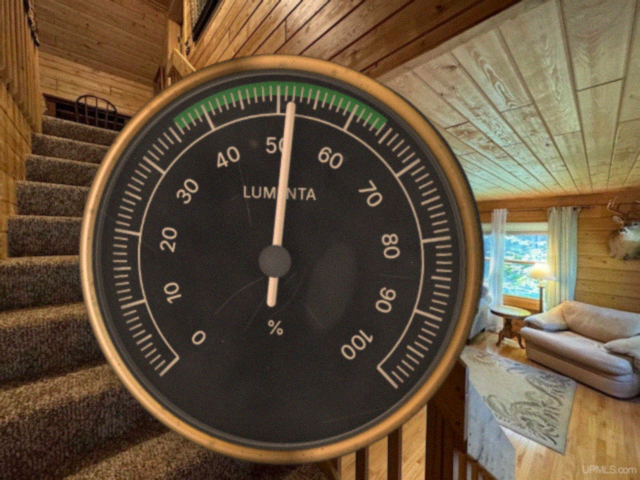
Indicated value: 52 %
